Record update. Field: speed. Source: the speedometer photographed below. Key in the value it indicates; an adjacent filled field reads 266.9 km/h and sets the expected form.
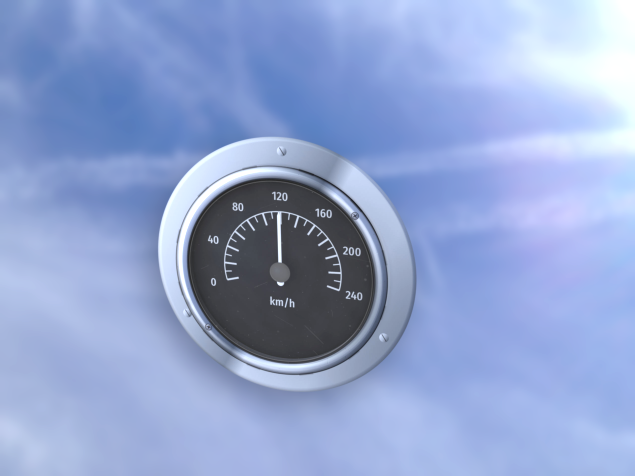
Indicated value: 120 km/h
